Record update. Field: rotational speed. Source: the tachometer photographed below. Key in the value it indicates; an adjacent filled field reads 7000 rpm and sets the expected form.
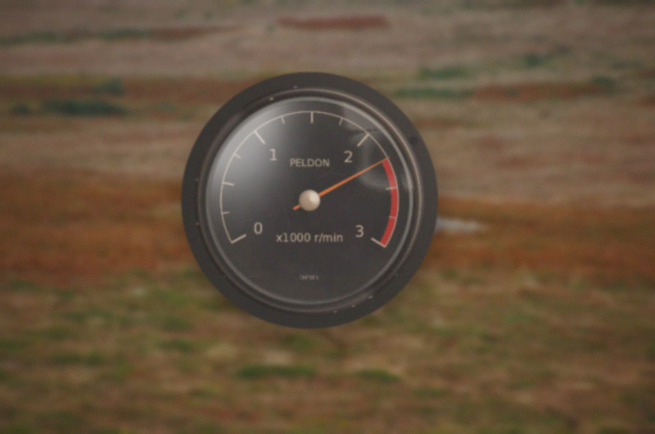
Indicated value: 2250 rpm
